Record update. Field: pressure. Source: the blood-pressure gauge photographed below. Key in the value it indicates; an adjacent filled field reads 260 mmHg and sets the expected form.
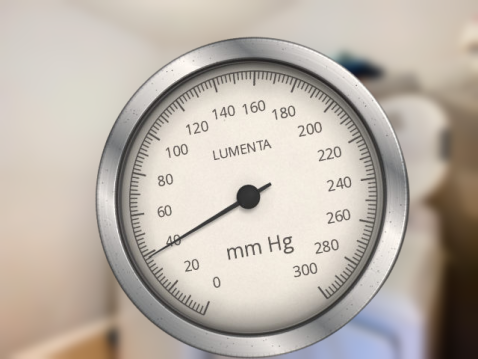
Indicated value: 38 mmHg
